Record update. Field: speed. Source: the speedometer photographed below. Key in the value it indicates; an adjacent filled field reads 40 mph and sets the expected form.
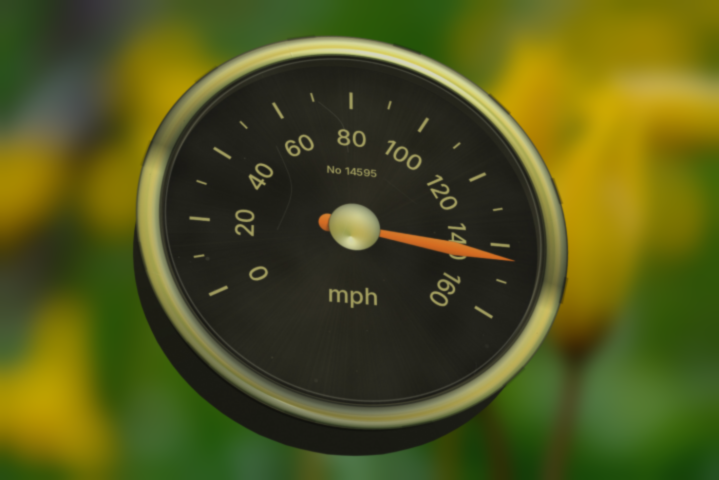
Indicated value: 145 mph
